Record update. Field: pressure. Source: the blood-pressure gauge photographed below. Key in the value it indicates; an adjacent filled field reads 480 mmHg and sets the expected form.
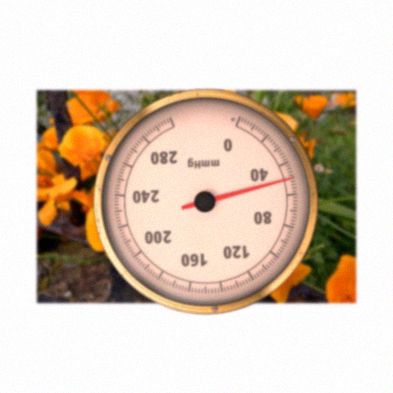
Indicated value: 50 mmHg
